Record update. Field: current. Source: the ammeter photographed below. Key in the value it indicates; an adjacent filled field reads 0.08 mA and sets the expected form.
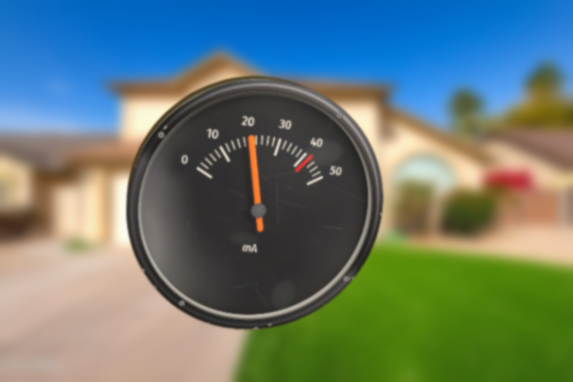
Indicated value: 20 mA
